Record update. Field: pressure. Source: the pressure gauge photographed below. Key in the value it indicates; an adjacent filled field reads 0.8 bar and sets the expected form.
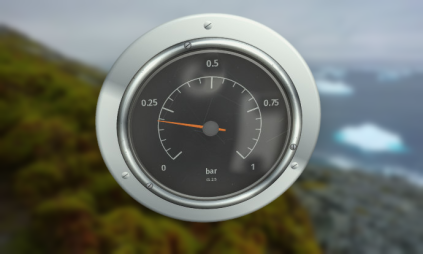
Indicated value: 0.2 bar
